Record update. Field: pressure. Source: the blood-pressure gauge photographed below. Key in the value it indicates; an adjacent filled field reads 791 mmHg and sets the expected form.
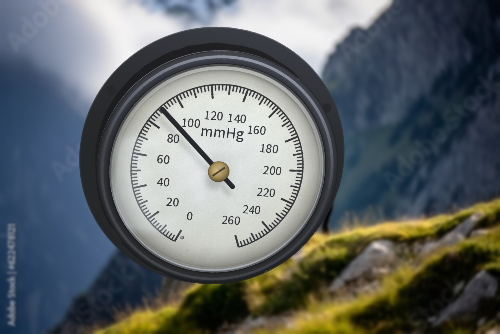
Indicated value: 90 mmHg
